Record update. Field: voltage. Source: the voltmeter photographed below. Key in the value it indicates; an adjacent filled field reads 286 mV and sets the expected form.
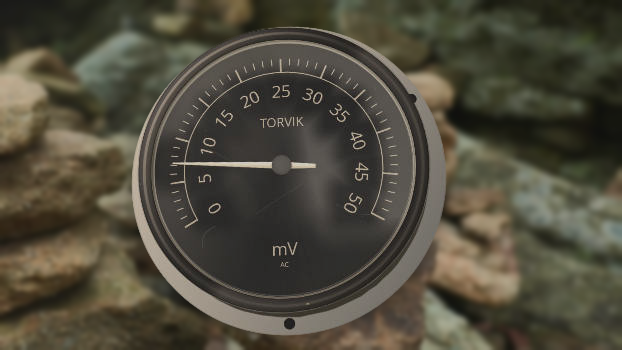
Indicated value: 7 mV
